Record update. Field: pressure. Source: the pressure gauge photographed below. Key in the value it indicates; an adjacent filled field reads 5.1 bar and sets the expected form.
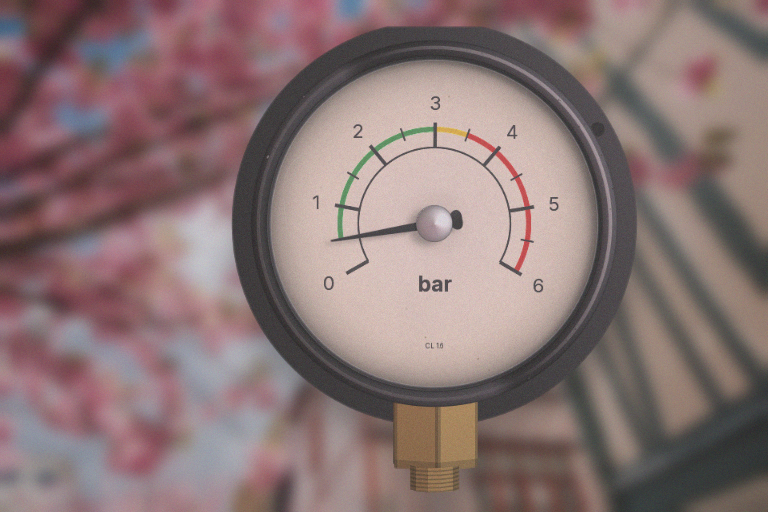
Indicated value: 0.5 bar
